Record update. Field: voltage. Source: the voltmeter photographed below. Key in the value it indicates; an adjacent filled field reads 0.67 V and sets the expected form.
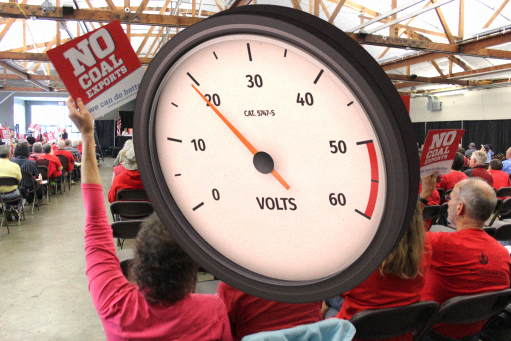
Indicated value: 20 V
